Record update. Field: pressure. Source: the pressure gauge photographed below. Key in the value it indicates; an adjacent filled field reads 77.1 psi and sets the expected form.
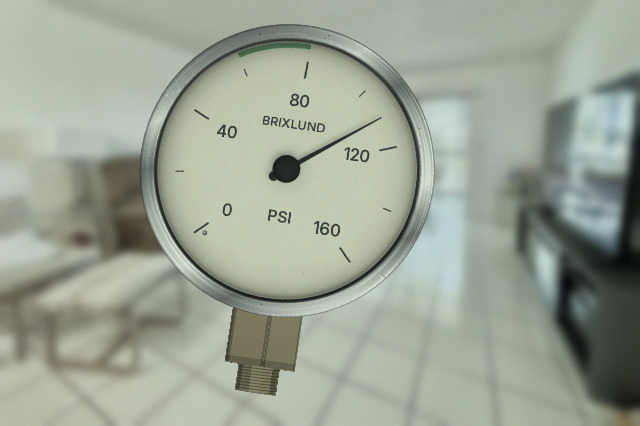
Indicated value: 110 psi
